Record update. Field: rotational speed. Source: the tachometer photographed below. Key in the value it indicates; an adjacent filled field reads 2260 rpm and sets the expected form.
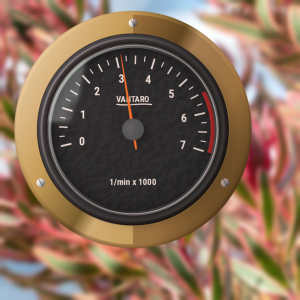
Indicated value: 3125 rpm
